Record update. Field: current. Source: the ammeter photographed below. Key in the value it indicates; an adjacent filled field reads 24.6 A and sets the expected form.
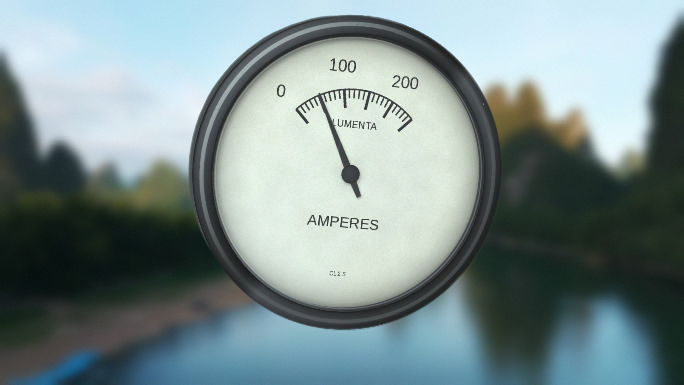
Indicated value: 50 A
